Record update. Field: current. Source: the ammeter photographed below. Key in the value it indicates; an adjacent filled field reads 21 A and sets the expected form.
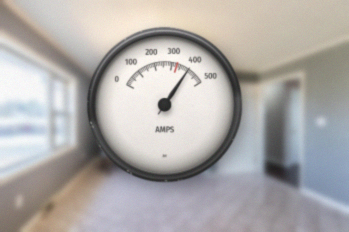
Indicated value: 400 A
